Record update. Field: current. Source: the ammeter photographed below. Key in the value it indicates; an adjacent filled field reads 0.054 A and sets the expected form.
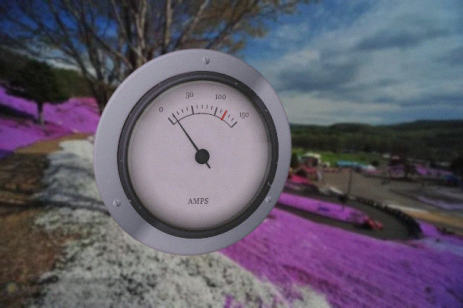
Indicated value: 10 A
